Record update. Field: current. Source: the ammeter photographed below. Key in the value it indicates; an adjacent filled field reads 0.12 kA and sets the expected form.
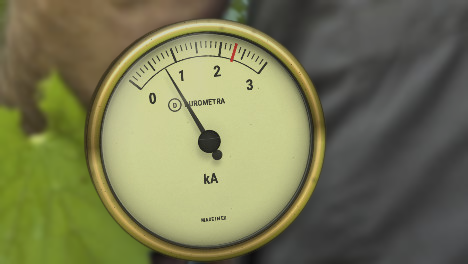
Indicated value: 0.7 kA
